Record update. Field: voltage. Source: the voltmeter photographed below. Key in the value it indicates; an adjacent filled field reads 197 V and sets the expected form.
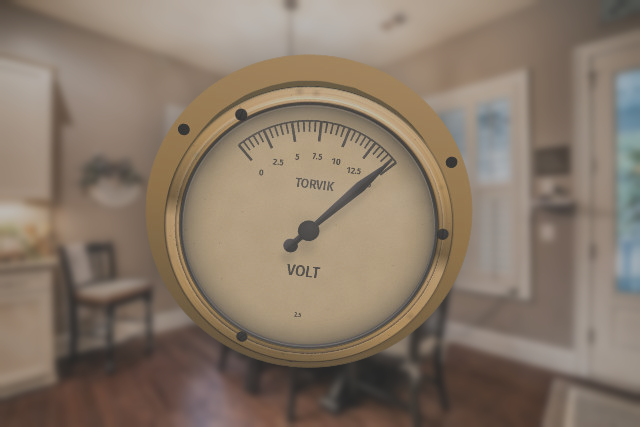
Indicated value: 14.5 V
